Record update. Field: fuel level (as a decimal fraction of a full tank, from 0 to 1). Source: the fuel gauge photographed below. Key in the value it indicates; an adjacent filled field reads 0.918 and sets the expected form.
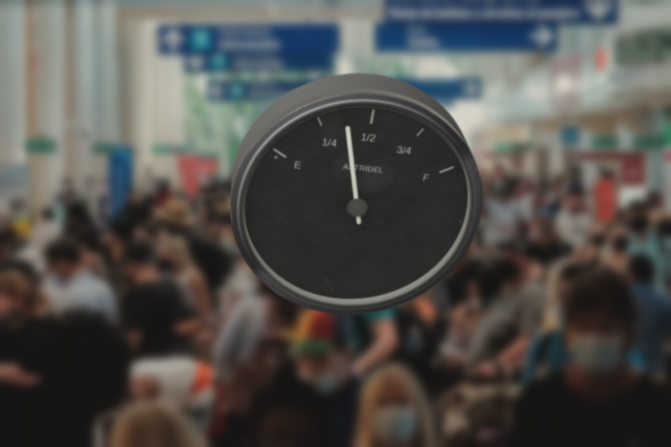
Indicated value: 0.375
